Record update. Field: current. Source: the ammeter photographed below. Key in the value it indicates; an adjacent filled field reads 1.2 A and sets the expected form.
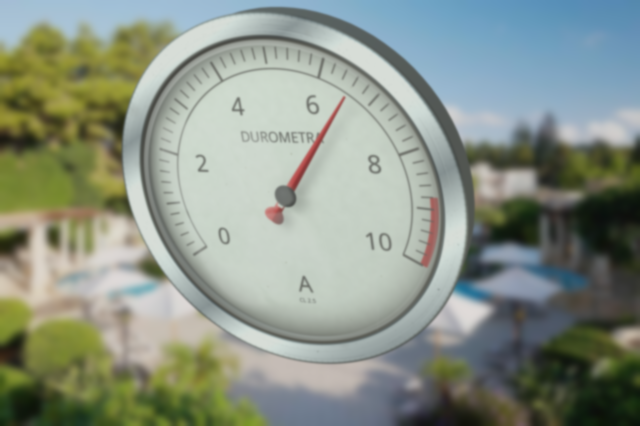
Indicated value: 6.6 A
